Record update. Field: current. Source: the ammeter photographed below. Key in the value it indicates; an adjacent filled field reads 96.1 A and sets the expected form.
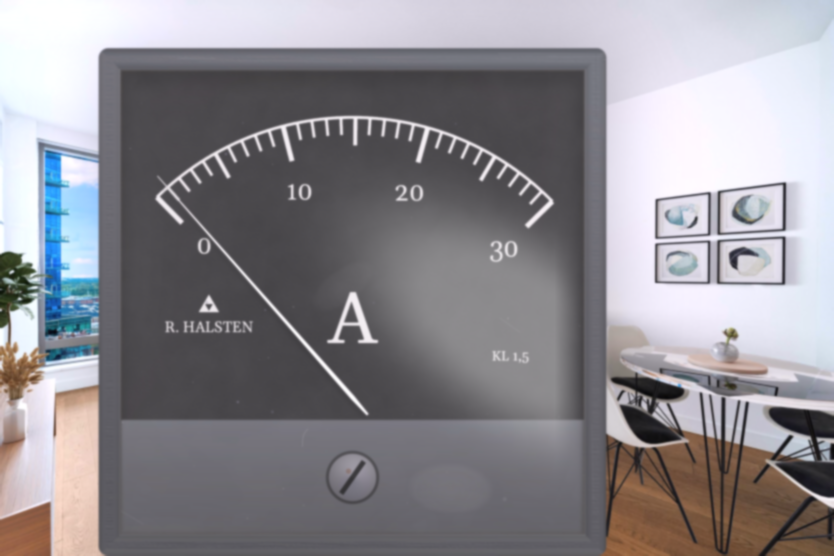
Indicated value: 1 A
